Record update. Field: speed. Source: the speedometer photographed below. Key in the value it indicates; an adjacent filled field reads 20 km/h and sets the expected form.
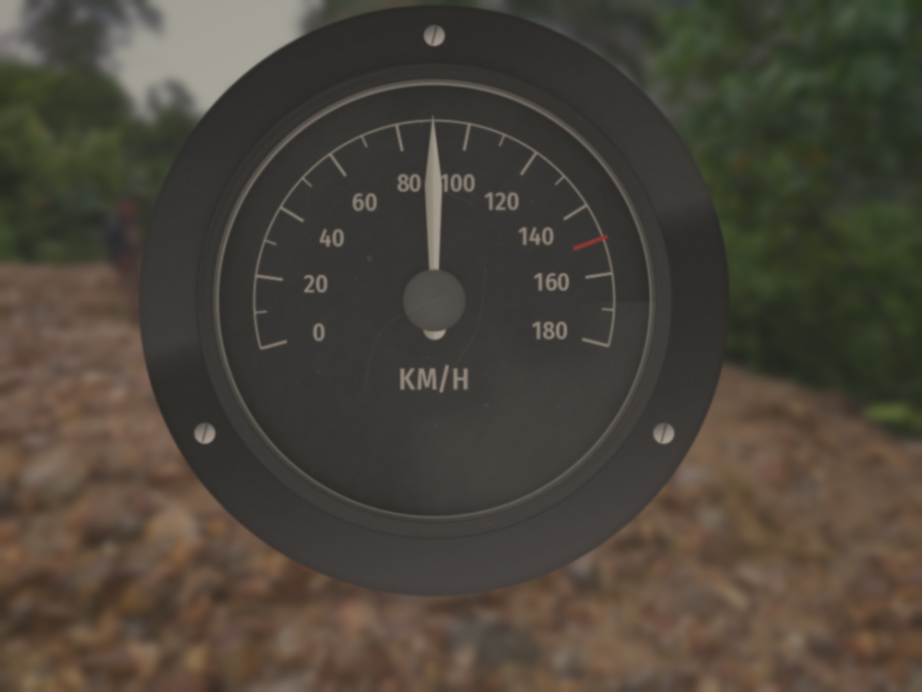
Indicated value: 90 km/h
